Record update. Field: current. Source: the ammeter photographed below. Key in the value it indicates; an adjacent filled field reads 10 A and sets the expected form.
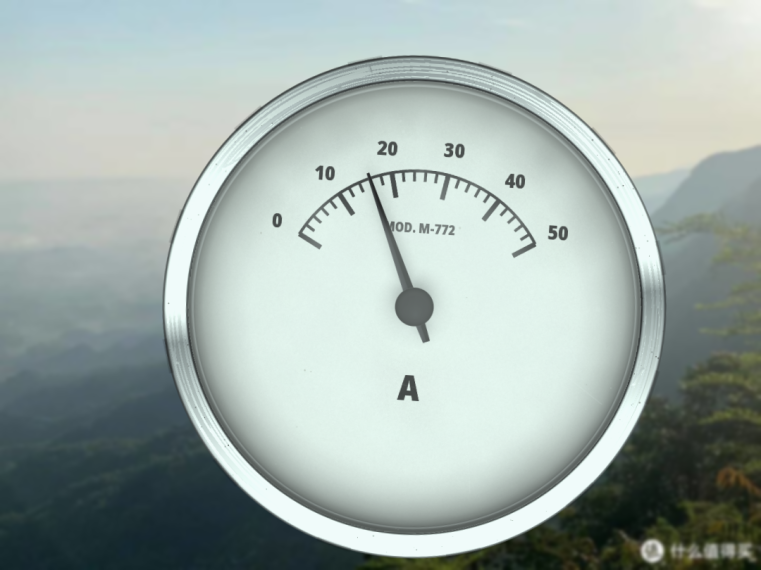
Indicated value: 16 A
